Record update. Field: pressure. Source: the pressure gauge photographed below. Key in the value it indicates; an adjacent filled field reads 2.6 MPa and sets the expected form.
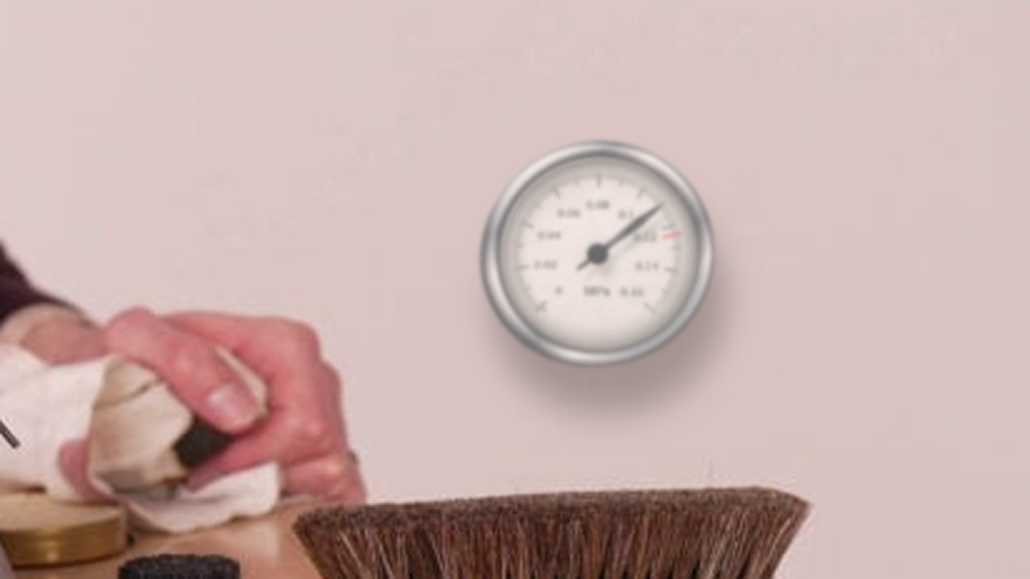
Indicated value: 0.11 MPa
